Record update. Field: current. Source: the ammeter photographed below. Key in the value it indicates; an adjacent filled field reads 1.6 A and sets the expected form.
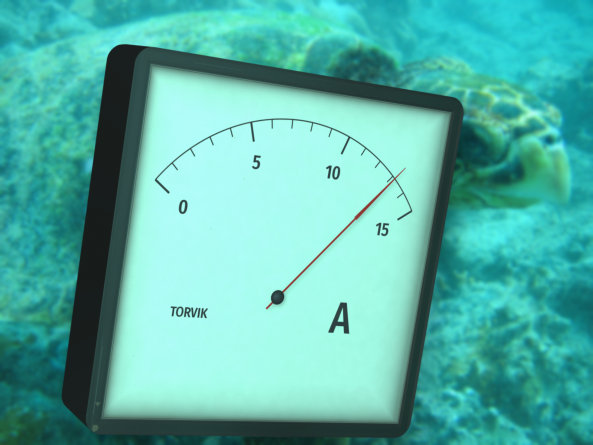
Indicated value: 13 A
